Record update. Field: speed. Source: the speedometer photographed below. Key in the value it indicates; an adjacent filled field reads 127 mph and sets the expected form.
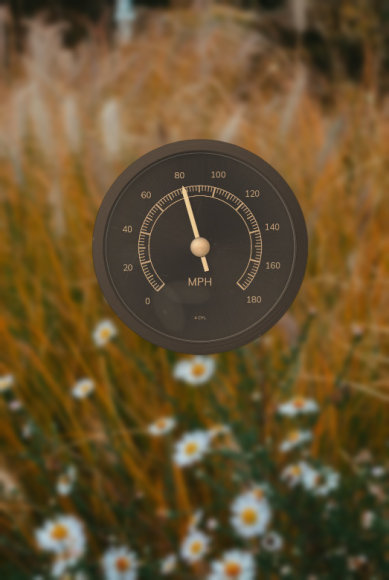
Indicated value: 80 mph
